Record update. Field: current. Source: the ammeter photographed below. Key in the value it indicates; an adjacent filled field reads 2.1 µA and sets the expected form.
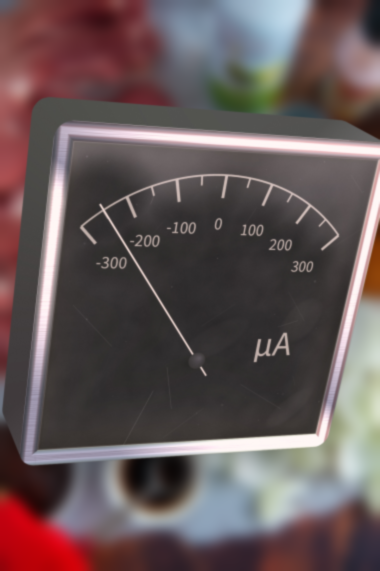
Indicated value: -250 µA
